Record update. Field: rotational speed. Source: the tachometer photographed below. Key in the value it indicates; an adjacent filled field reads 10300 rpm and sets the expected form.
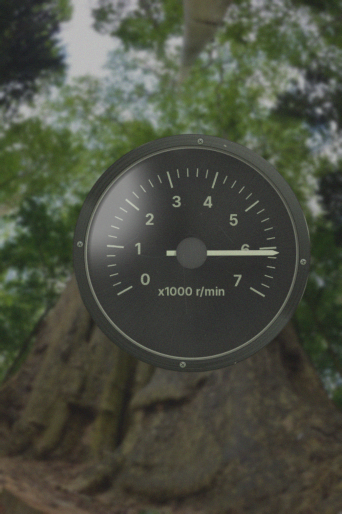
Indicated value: 6100 rpm
